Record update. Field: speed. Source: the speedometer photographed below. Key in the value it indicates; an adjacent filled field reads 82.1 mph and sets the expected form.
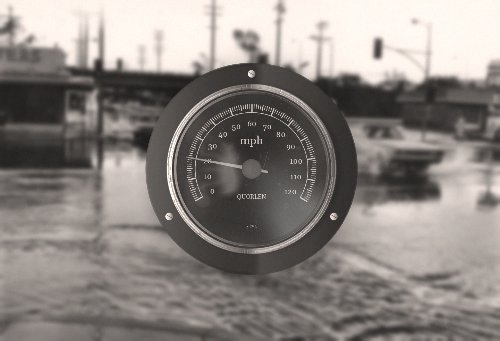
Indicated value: 20 mph
